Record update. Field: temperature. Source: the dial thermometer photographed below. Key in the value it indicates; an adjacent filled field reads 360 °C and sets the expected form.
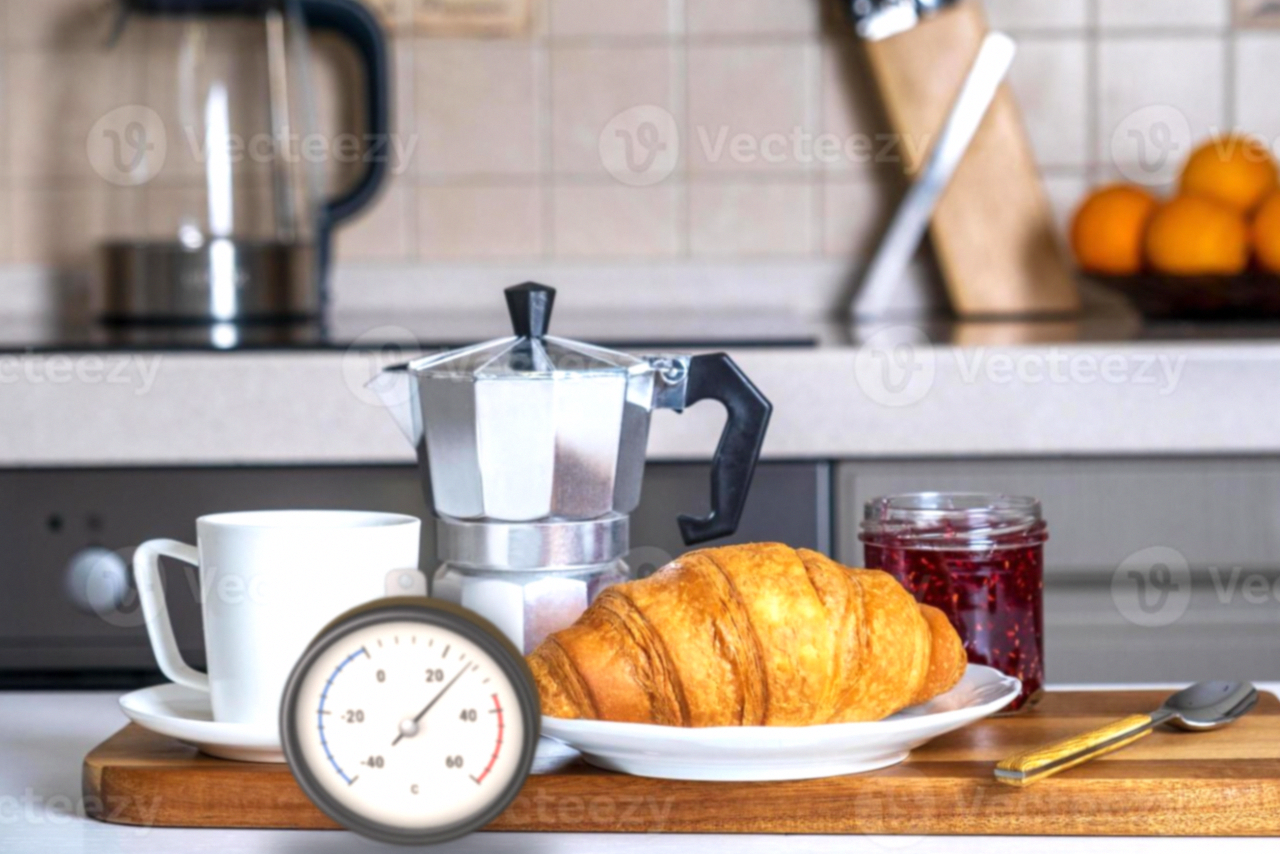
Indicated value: 26 °C
